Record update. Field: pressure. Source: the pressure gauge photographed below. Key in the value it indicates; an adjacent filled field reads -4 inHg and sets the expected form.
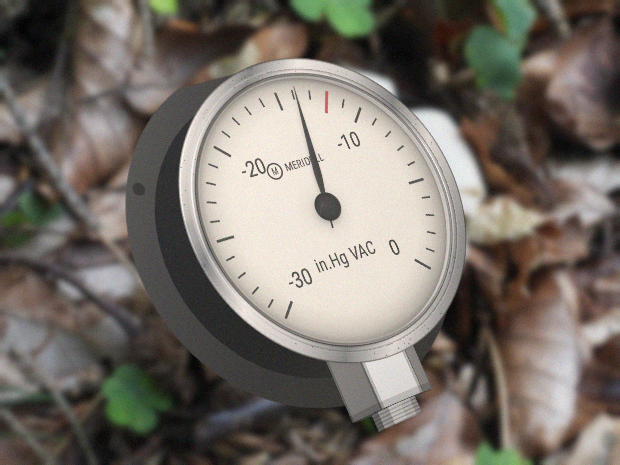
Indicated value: -14 inHg
